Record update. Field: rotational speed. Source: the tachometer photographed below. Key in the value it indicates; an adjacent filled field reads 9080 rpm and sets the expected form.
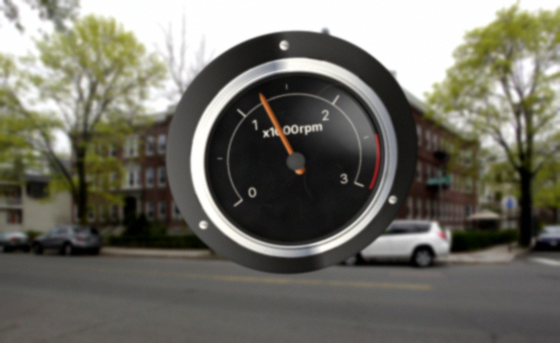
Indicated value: 1250 rpm
